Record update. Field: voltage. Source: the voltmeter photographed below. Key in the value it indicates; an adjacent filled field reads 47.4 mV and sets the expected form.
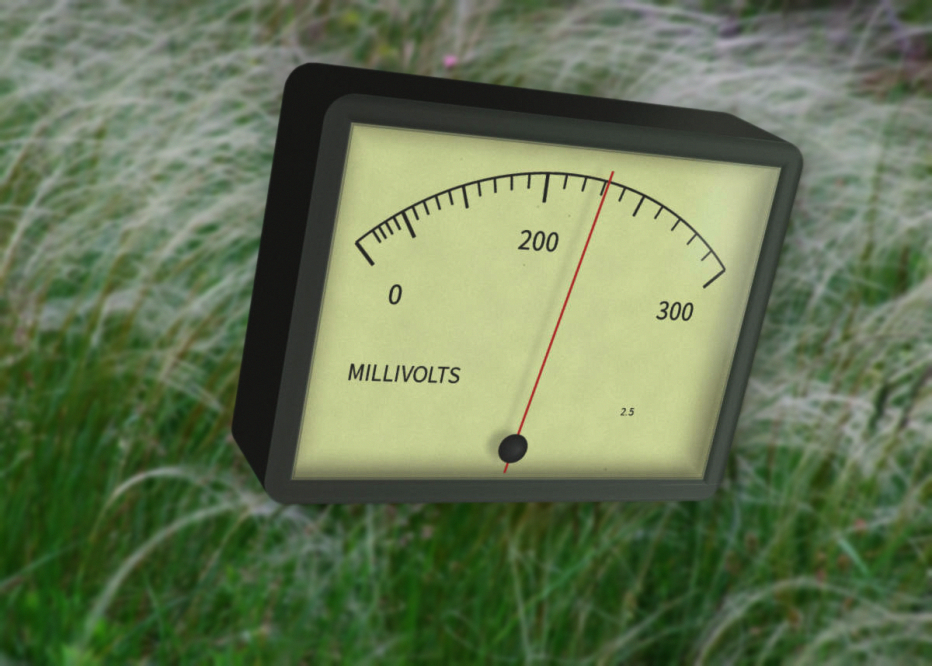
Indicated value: 230 mV
